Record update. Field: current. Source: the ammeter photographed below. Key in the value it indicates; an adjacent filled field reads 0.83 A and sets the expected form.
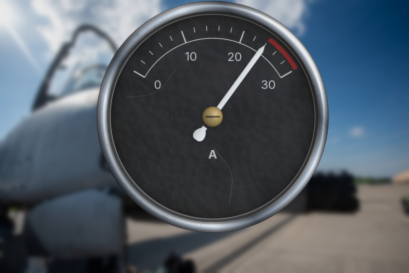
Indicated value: 24 A
